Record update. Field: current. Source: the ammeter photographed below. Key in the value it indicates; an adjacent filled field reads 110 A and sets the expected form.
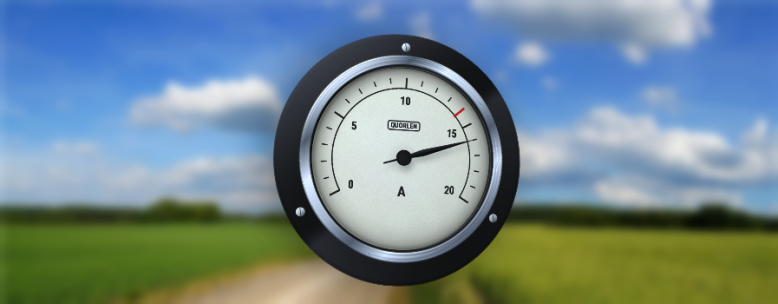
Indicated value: 16 A
